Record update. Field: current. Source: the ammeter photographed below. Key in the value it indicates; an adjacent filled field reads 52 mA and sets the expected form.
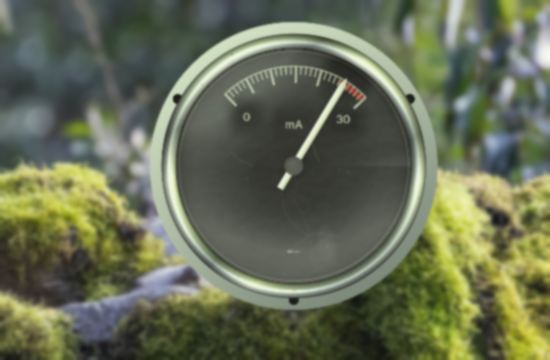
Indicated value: 25 mA
